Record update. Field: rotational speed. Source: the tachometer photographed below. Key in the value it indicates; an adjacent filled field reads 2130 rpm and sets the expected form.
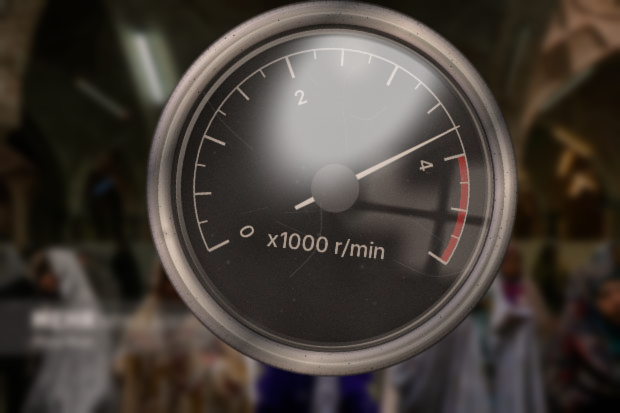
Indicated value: 3750 rpm
